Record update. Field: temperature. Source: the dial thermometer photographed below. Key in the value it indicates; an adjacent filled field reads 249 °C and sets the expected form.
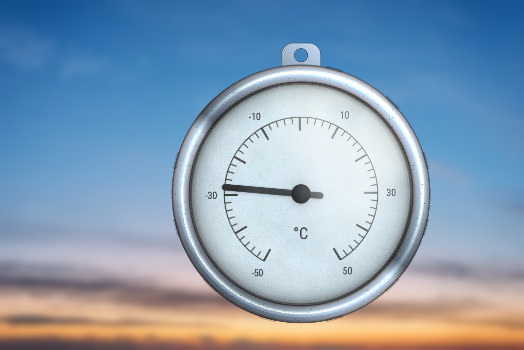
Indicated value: -28 °C
